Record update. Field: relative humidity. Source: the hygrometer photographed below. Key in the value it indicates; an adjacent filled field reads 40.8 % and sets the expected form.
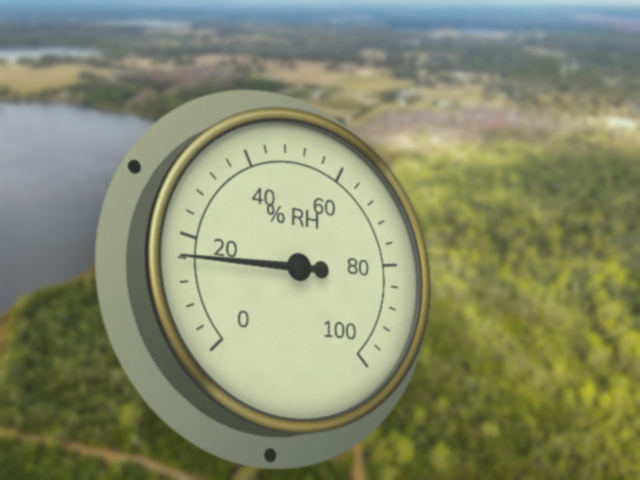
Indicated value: 16 %
